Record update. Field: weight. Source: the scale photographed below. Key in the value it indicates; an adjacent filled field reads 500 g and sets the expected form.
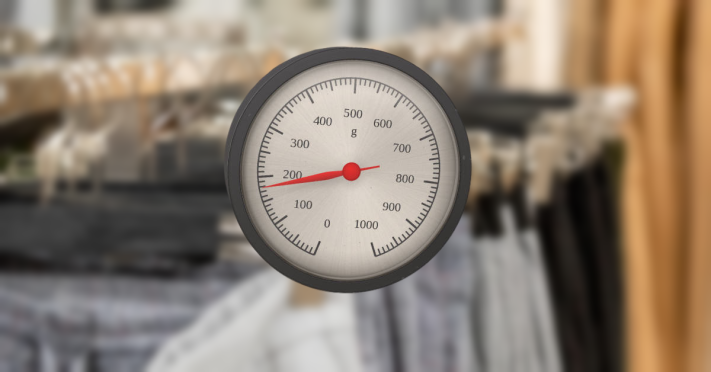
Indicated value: 180 g
